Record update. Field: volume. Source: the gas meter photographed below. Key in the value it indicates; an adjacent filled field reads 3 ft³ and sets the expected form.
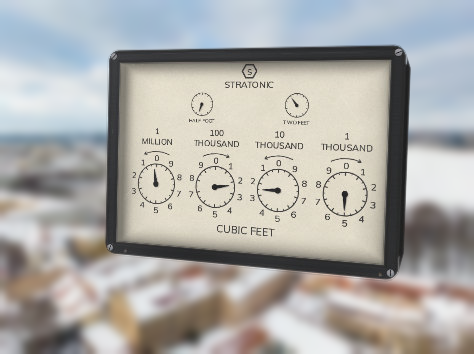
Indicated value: 22500 ft³
